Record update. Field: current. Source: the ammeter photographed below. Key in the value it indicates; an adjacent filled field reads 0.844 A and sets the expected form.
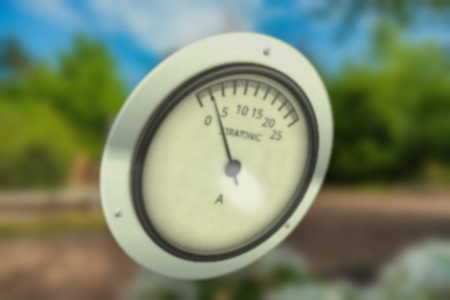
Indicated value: 2.5 A
